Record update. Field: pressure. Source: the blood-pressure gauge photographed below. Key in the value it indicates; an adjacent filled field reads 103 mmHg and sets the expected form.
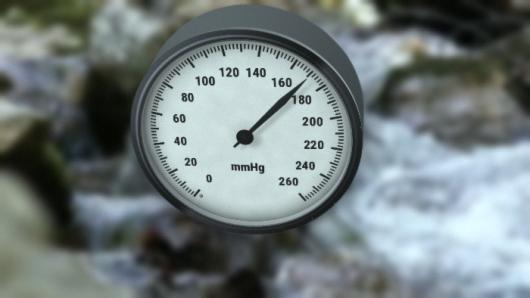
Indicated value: 170 mmHg
